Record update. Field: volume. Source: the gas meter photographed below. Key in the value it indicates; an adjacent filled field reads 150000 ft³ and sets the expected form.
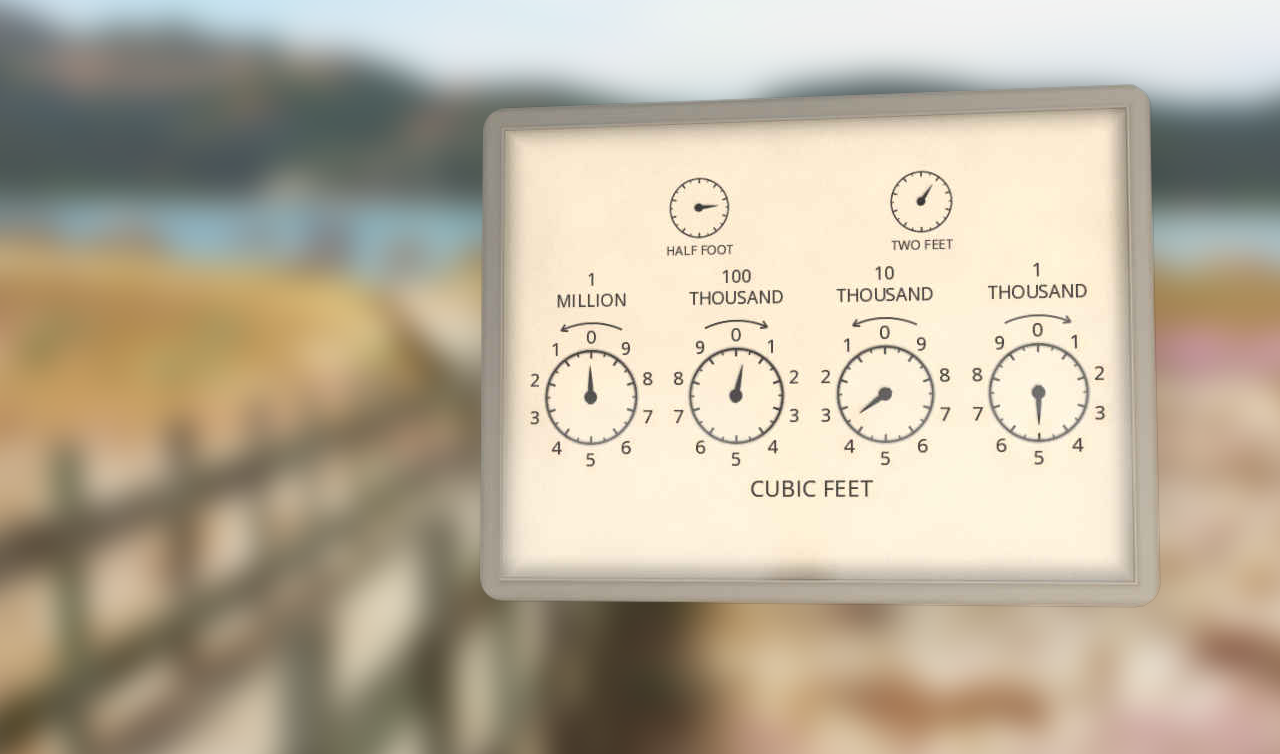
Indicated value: 3500 ft³
